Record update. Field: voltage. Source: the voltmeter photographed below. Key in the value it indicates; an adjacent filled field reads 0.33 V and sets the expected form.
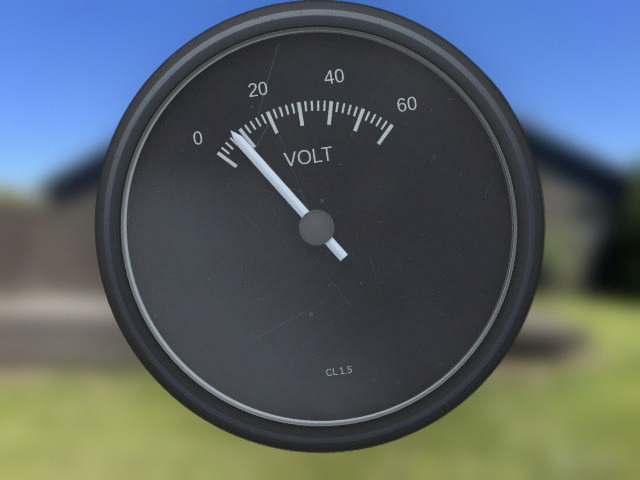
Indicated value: 8 V
